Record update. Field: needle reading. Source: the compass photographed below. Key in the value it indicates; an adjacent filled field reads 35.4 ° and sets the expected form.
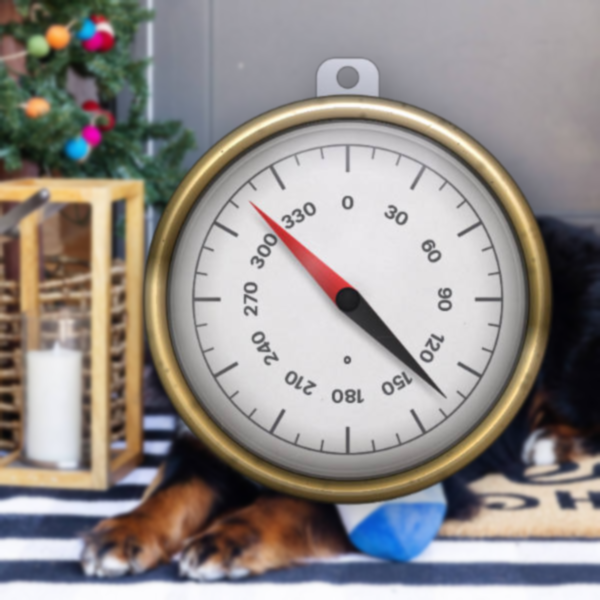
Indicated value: 315 °
